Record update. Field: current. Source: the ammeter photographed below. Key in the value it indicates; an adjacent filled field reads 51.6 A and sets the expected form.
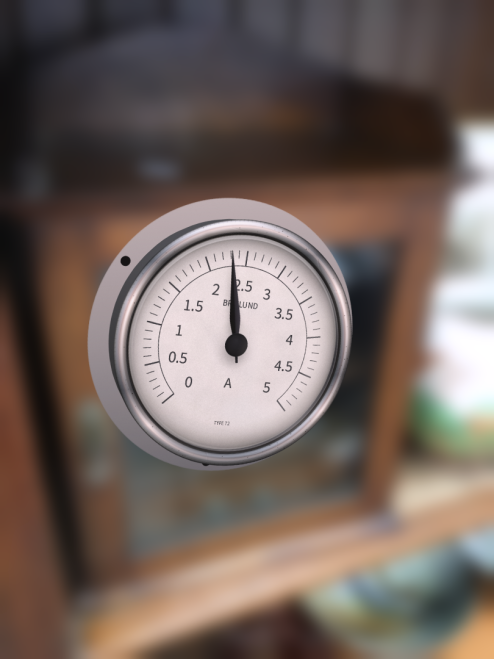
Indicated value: 2.3 A
